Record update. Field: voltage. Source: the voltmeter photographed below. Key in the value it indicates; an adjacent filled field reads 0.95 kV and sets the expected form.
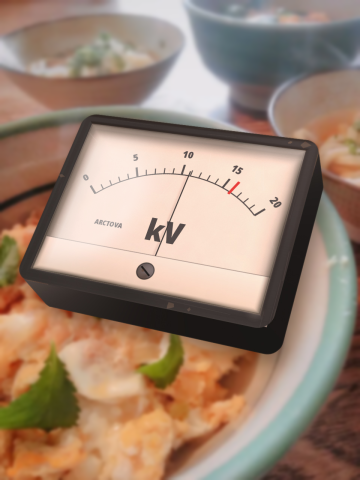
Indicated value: 11 kV
